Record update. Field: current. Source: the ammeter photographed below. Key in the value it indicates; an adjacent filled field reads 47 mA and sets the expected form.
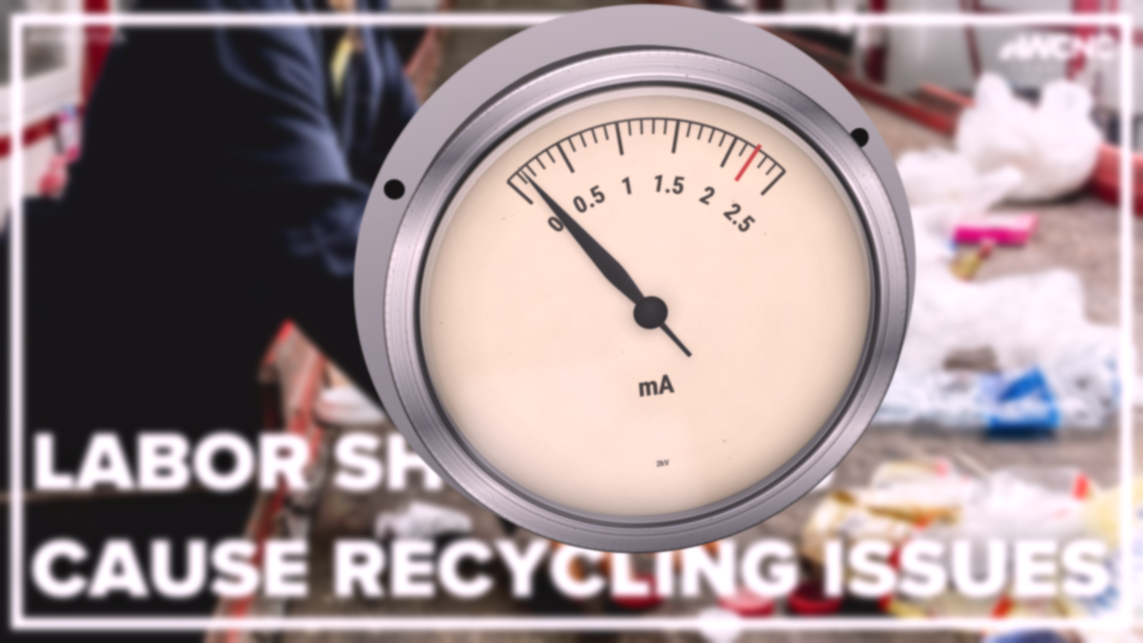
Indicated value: 0.15 mA
